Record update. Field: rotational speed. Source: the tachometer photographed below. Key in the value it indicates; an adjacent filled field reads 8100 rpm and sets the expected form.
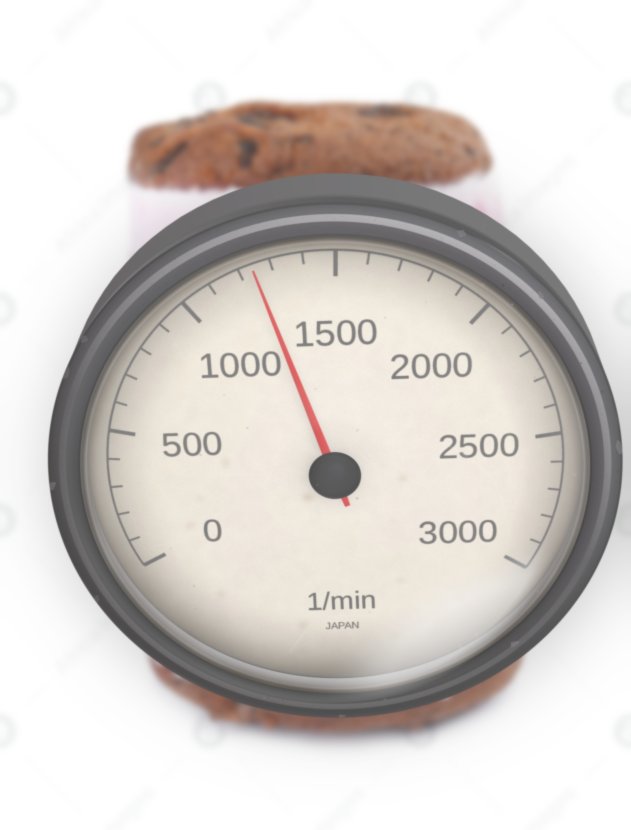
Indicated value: 1250 rpm
